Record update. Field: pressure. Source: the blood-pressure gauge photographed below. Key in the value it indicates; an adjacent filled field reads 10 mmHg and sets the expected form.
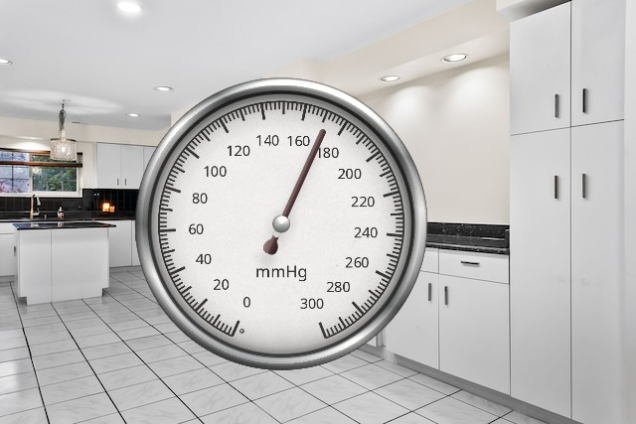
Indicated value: 172 mmHg
